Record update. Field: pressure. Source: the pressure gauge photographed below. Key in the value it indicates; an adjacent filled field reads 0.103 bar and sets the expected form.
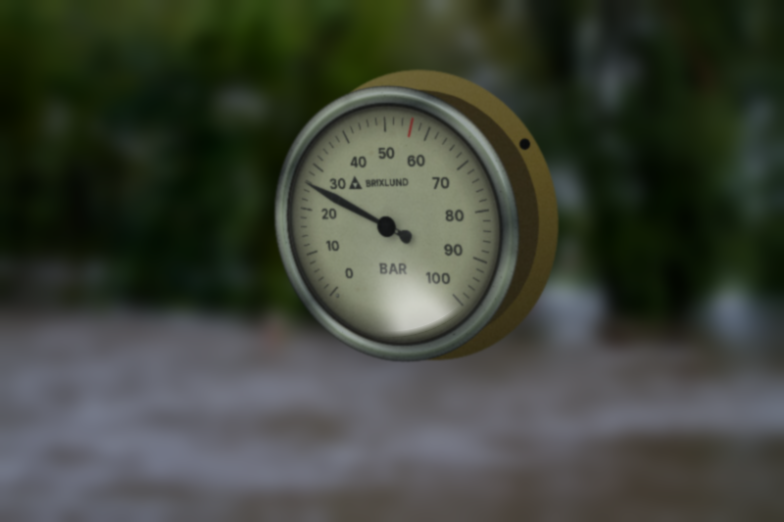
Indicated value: 26 bar
